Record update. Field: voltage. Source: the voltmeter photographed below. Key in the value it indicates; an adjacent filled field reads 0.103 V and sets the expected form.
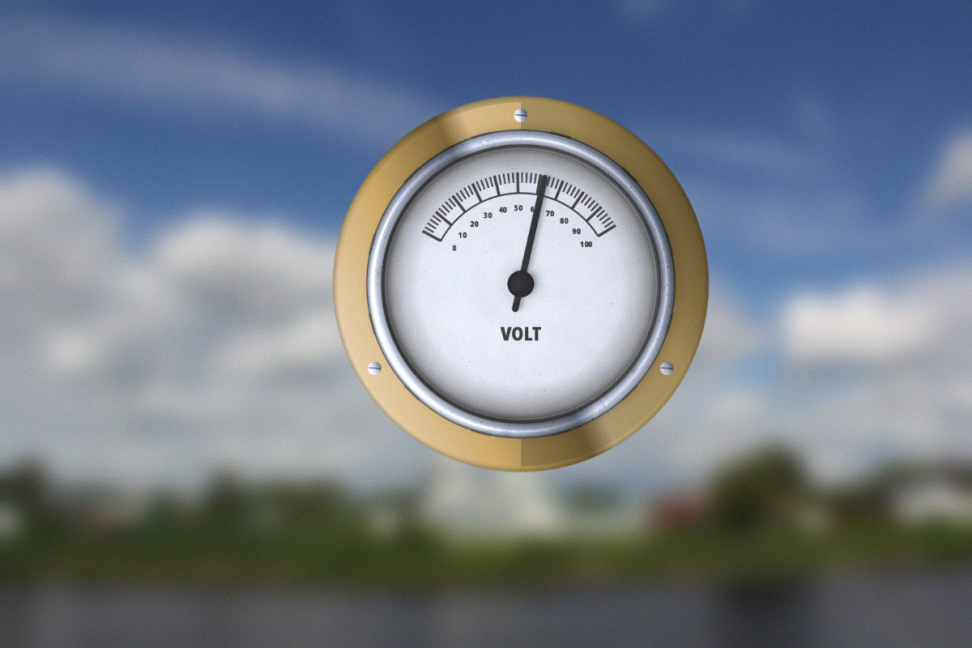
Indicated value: 62 V
